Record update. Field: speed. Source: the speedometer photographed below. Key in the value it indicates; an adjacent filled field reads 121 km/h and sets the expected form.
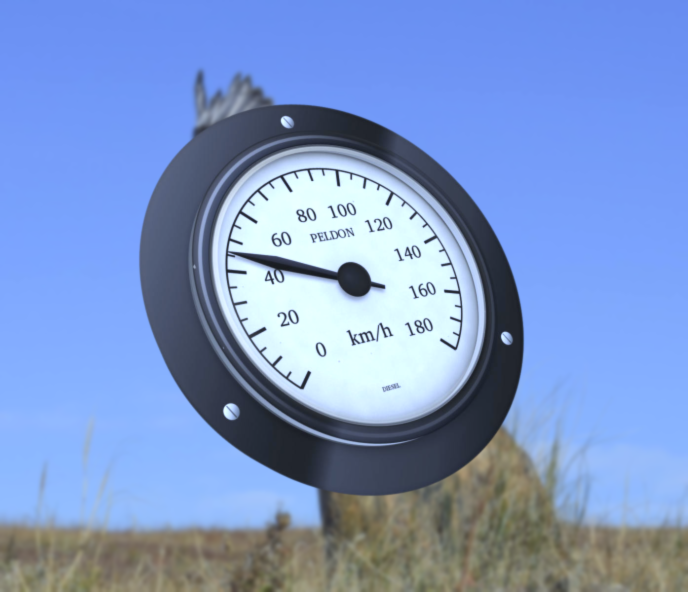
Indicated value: 45 km/h
